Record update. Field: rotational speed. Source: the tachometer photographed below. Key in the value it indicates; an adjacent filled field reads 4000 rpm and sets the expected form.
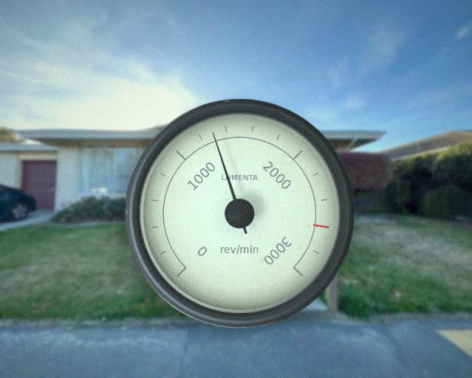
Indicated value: 1300 rpm
